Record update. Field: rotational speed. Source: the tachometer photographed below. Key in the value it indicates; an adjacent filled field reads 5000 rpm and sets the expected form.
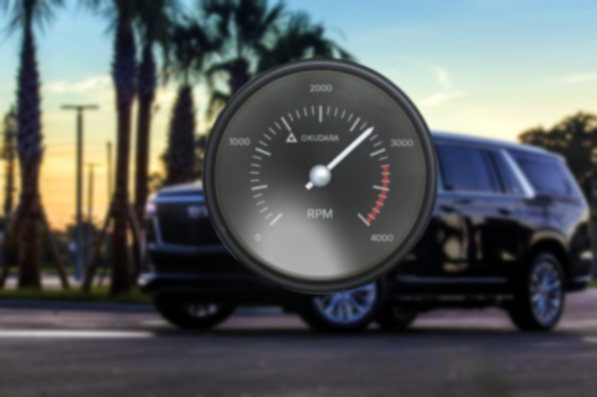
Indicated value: 2700 rpm
